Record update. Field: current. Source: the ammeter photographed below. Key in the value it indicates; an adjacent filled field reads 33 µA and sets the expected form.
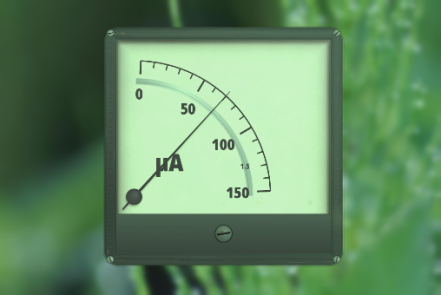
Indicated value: 70 µA
